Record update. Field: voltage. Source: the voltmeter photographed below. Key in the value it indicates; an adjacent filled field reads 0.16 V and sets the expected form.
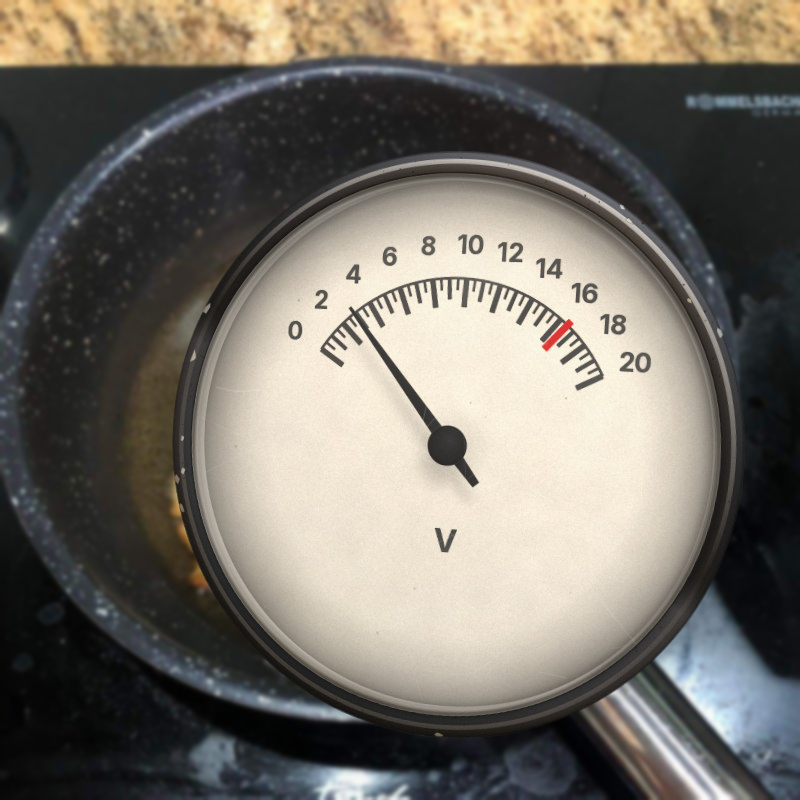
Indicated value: 3 V
